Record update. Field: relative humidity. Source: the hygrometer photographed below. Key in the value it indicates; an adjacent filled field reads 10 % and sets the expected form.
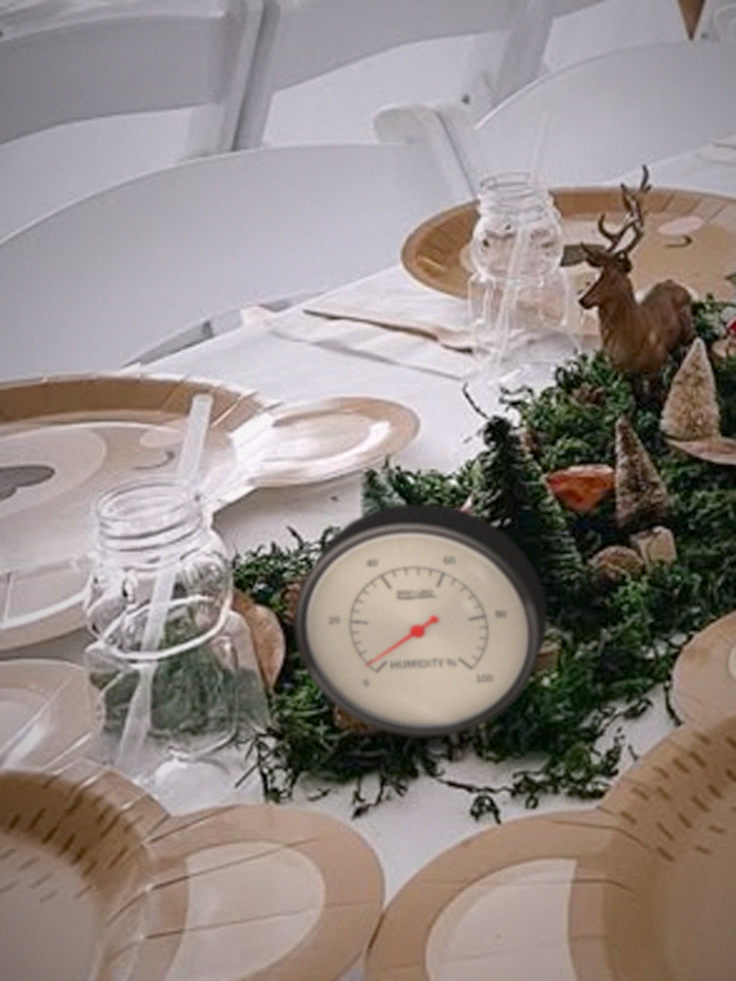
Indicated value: 4 %
